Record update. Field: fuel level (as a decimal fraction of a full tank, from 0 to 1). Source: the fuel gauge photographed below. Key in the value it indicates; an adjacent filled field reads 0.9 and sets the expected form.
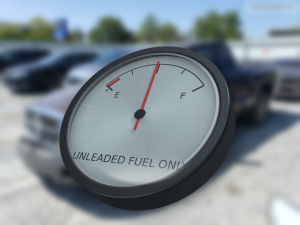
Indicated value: 0.5
